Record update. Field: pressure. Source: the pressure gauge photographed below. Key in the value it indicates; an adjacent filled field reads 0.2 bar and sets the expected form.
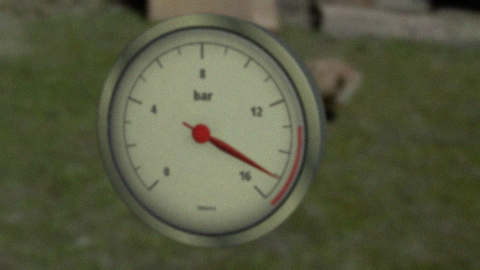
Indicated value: 15 bar
